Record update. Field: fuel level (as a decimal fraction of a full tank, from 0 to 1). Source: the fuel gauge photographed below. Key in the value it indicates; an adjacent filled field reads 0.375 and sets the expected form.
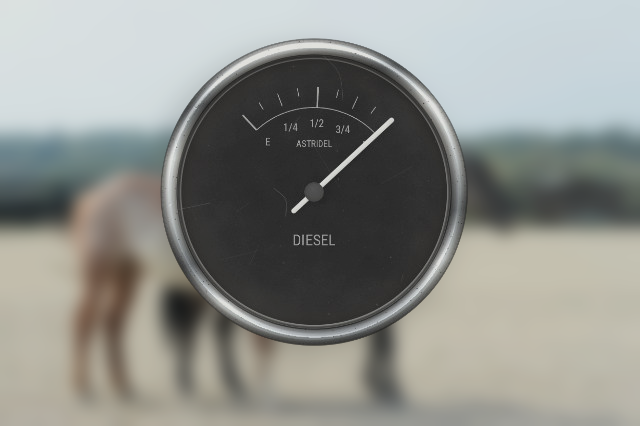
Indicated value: 1
